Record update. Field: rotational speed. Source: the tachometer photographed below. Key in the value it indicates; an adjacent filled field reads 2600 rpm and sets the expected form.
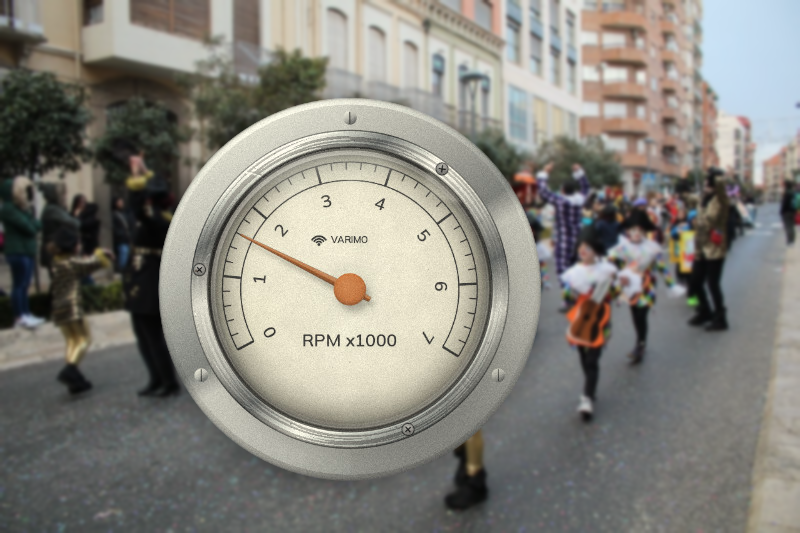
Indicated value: 1600 rpm
